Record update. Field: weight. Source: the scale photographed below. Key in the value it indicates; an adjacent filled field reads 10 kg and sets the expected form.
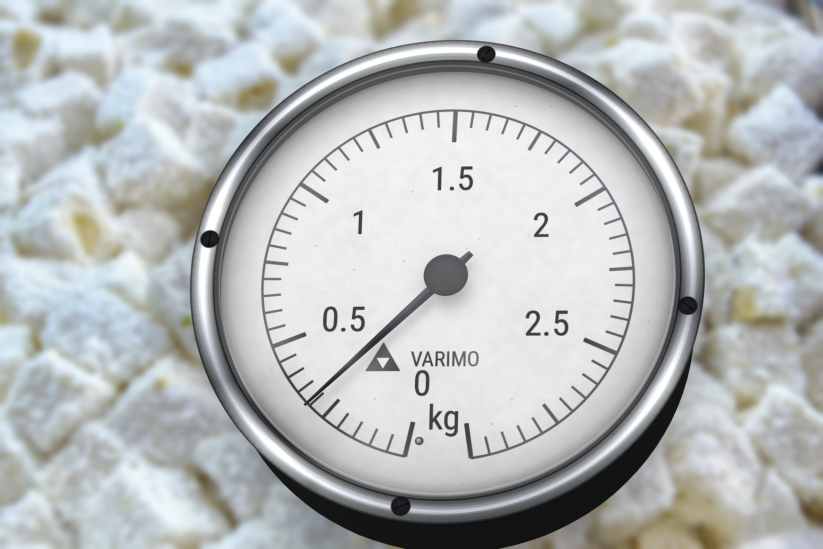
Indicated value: 0.3 kg
